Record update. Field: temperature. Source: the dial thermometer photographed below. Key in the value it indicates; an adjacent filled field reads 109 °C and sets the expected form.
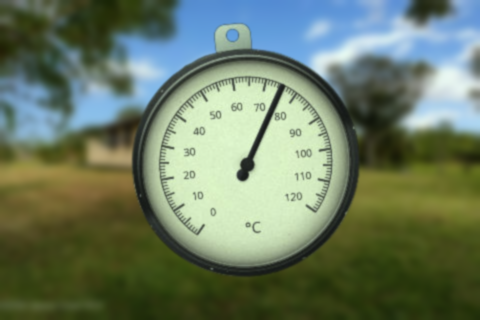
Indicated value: 75 °C
